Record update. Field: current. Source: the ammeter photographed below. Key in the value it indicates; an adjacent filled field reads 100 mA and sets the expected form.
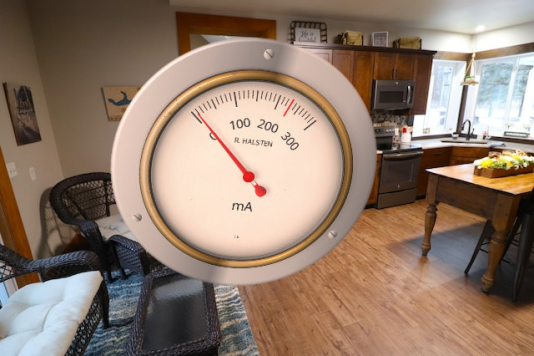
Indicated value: 10 mA
